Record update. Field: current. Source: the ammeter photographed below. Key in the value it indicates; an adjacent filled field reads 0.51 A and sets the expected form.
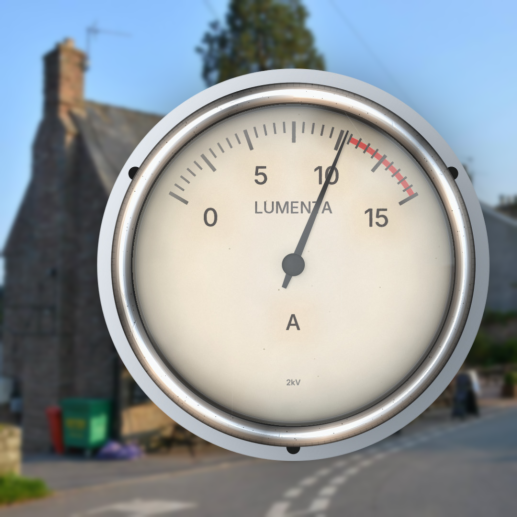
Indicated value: 10.25 A
